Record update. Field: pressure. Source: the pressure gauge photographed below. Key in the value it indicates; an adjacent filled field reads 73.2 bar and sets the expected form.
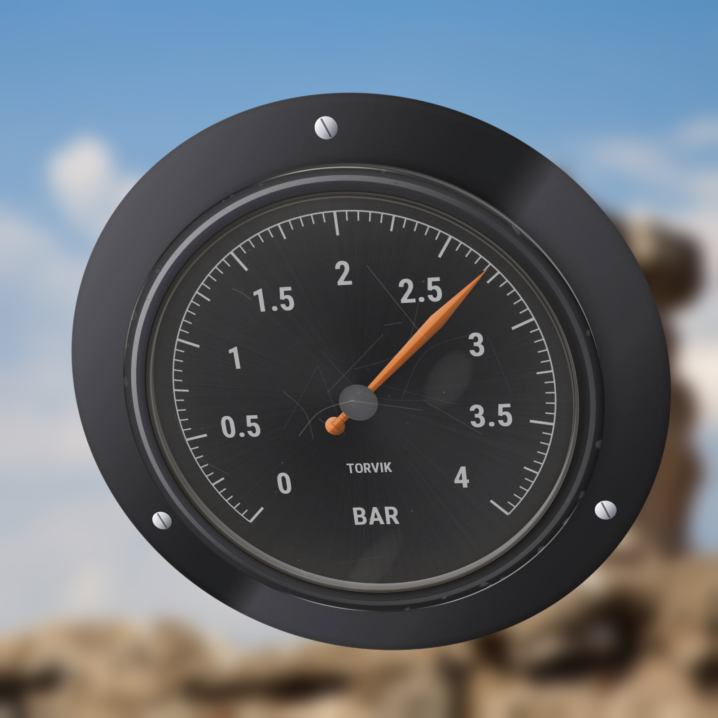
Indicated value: 2.7 bar
